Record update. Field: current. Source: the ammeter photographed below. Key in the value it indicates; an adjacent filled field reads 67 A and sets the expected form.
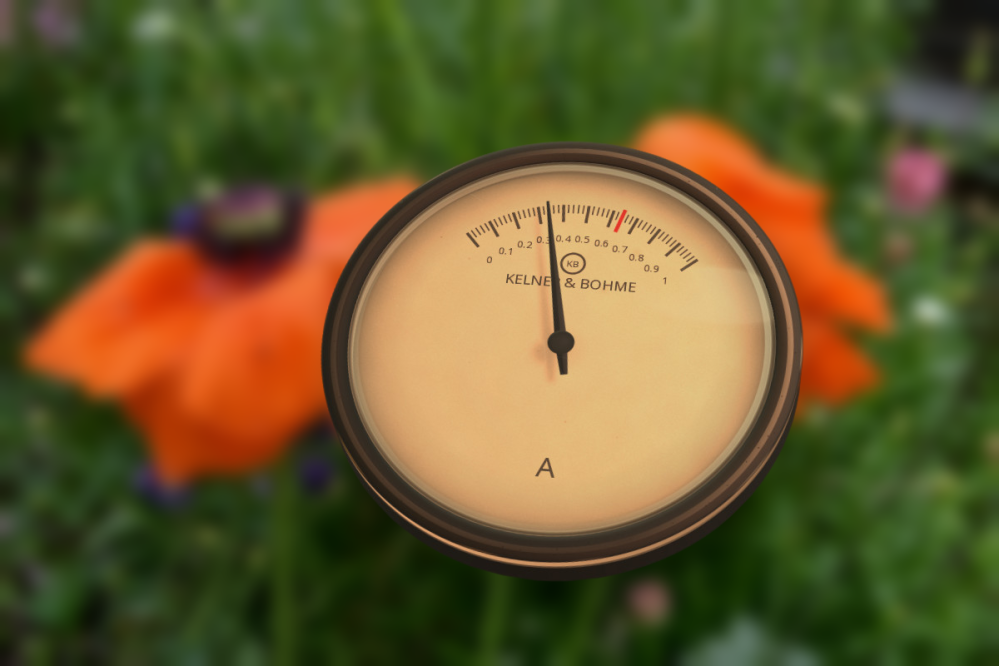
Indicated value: 0.34 A
